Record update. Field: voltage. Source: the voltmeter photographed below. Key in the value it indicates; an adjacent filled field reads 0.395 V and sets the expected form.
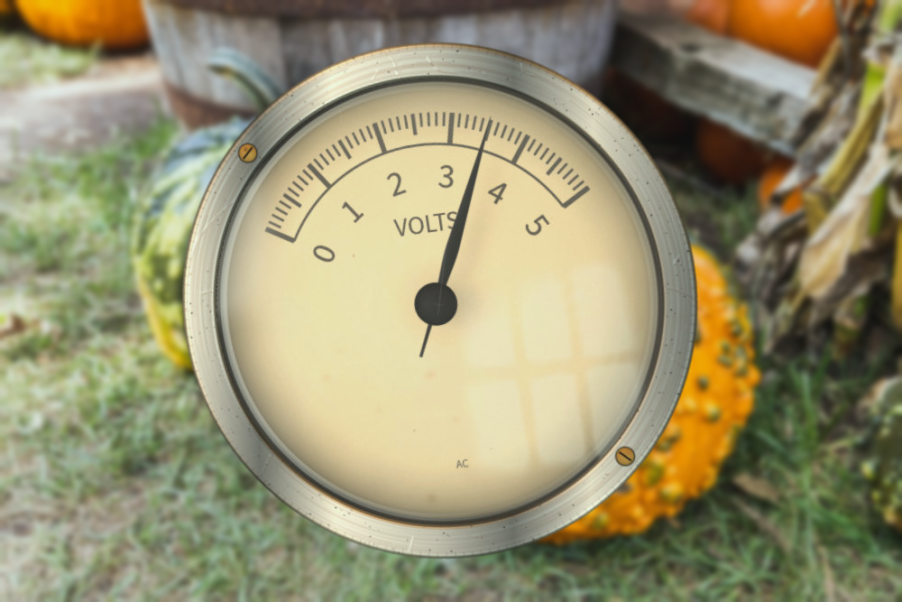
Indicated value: 3.5 V
